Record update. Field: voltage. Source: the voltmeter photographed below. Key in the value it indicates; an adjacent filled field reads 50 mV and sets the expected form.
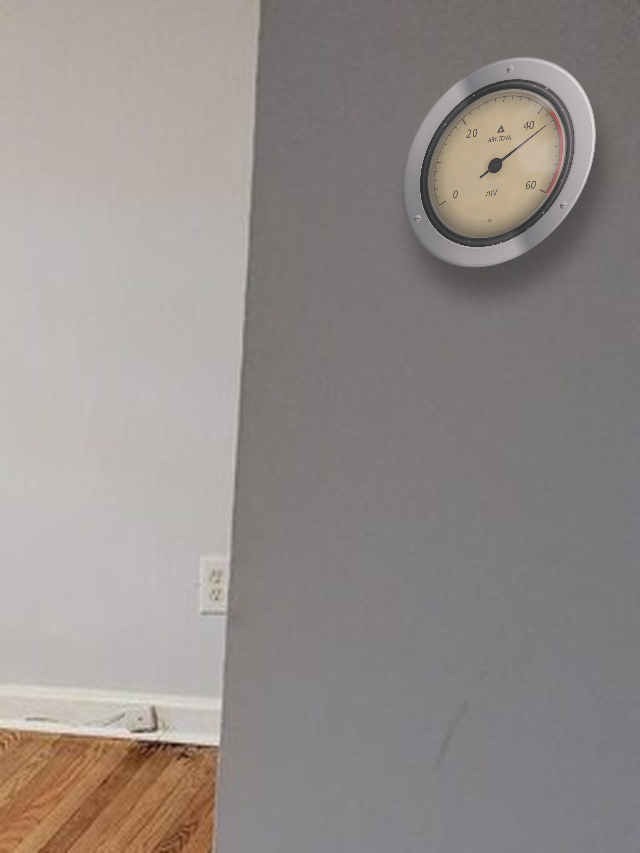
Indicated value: 44 mV
